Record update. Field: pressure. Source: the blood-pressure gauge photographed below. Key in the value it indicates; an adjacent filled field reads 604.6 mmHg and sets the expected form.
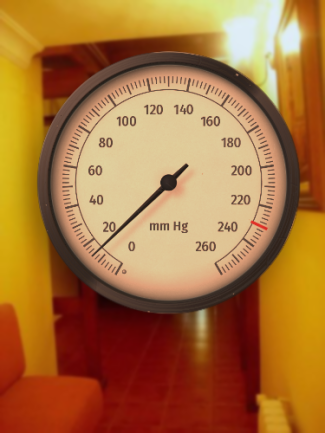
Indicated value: 14 mmHg
